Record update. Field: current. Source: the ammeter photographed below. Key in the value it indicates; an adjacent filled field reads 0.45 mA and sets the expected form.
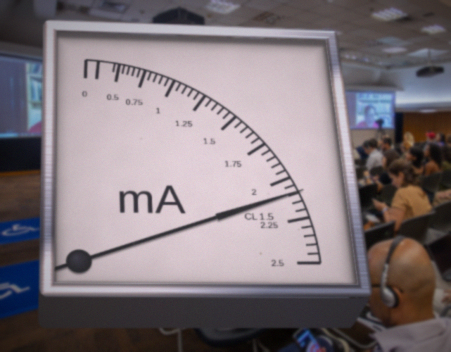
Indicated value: 2.1 mA
